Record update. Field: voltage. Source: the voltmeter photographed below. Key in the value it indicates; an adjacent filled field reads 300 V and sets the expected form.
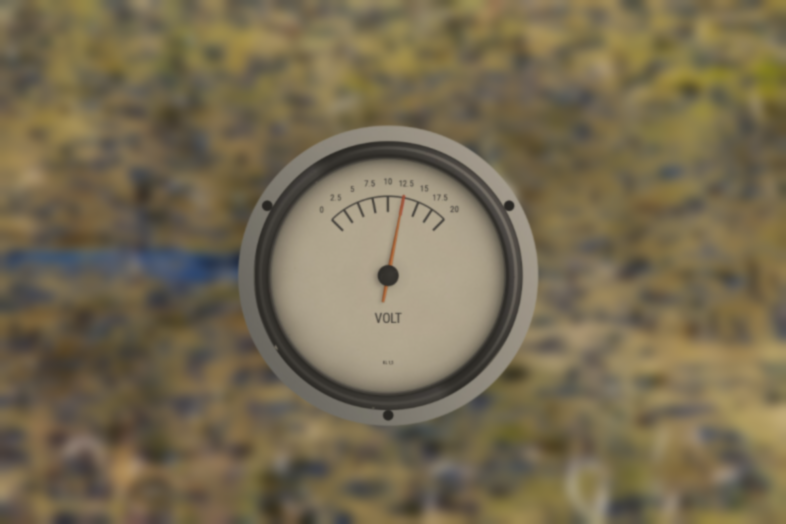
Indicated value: 12.5 V
